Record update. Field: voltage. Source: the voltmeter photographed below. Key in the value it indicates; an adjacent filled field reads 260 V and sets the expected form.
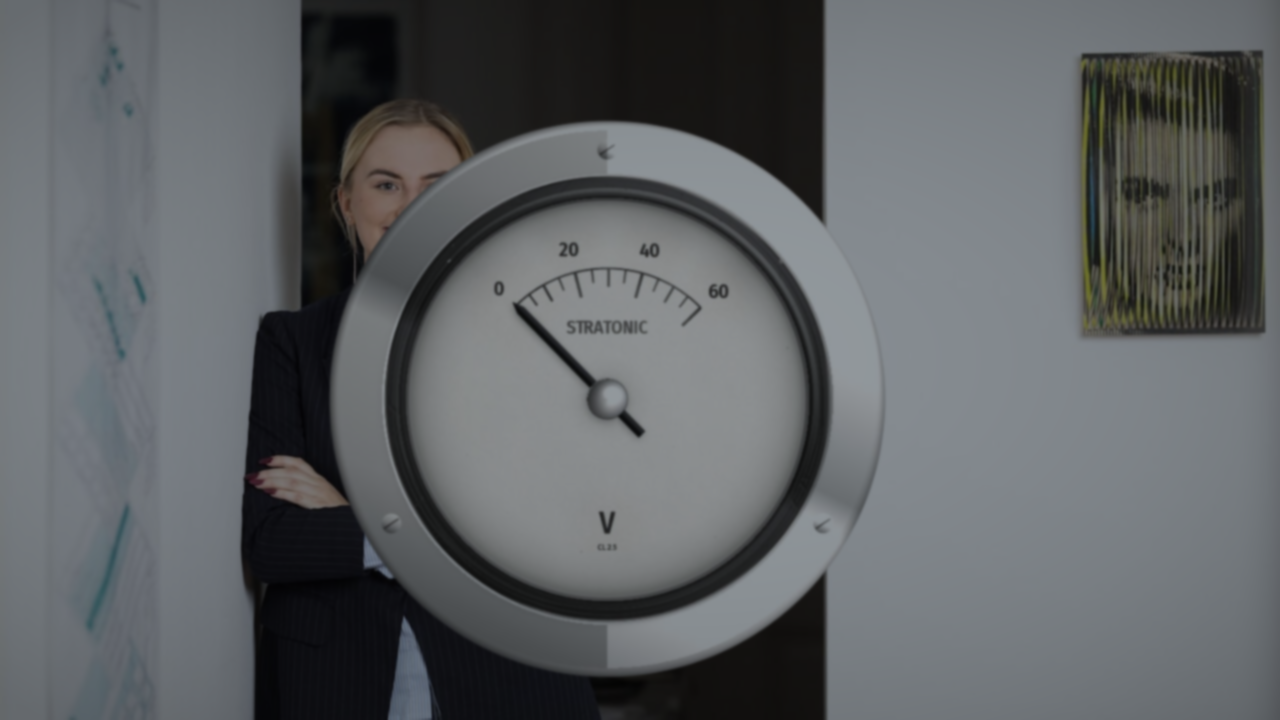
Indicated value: 0 V
